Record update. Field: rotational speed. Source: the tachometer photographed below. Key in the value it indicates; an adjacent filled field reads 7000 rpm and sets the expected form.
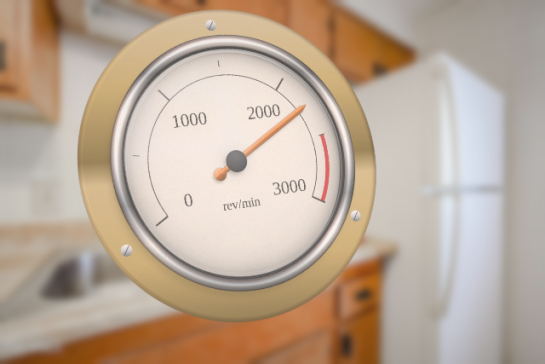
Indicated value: 2250 rpm
